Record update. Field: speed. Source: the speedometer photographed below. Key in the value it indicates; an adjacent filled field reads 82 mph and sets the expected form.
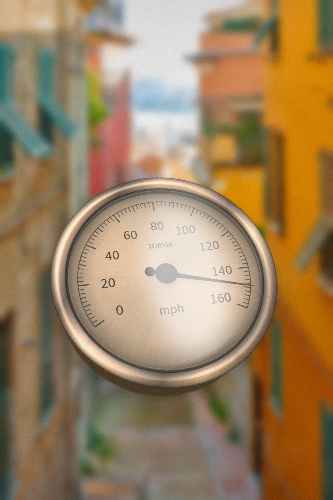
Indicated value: 150 mph
